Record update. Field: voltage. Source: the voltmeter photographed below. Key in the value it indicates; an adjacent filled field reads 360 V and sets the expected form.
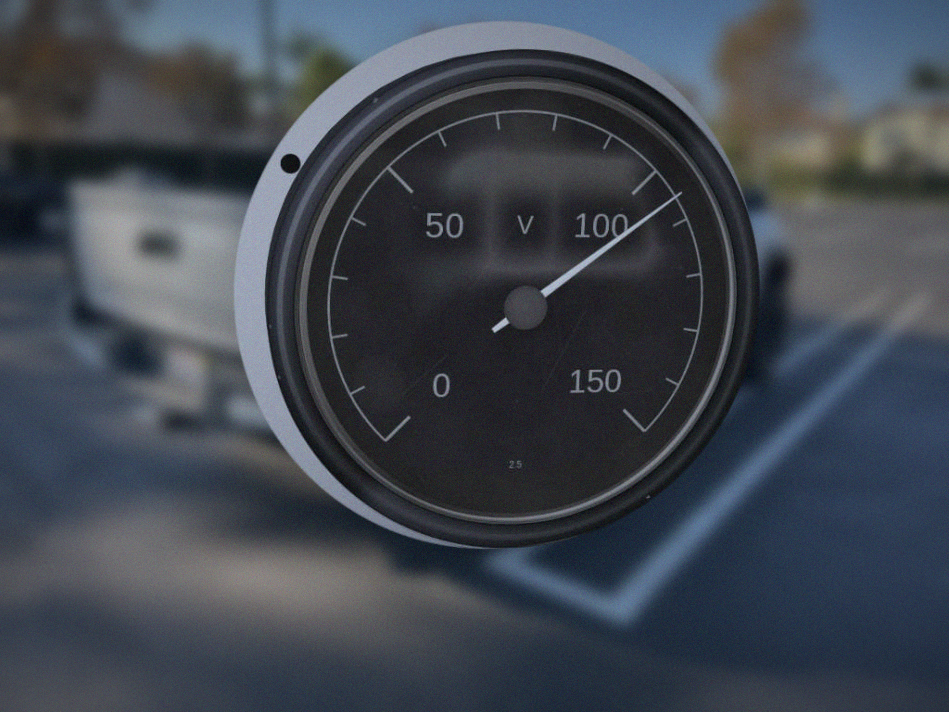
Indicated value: 105 V
